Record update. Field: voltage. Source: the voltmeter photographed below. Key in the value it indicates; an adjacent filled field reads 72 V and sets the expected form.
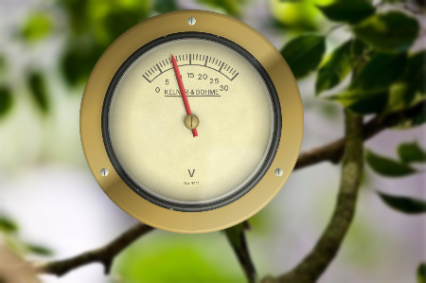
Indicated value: 10 V
